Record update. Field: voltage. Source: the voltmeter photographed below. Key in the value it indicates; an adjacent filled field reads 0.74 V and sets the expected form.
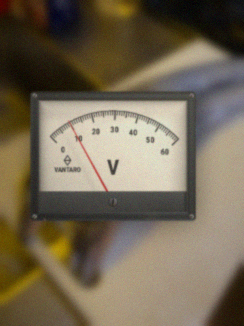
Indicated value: 10 V
